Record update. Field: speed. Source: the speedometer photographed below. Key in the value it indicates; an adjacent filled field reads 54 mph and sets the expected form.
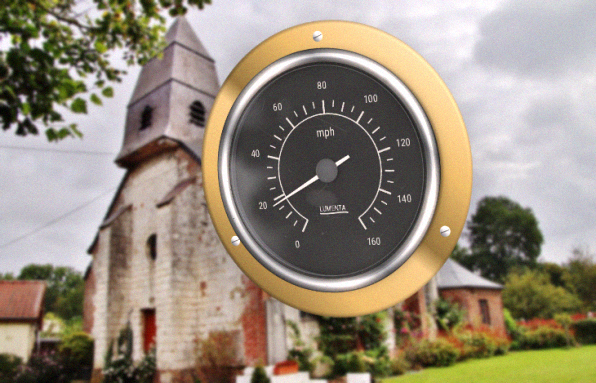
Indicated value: 17.5 mph
